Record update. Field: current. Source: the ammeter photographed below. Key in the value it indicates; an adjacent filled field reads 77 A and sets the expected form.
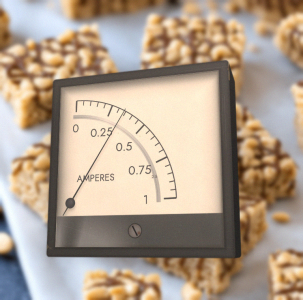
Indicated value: 0.35 A
